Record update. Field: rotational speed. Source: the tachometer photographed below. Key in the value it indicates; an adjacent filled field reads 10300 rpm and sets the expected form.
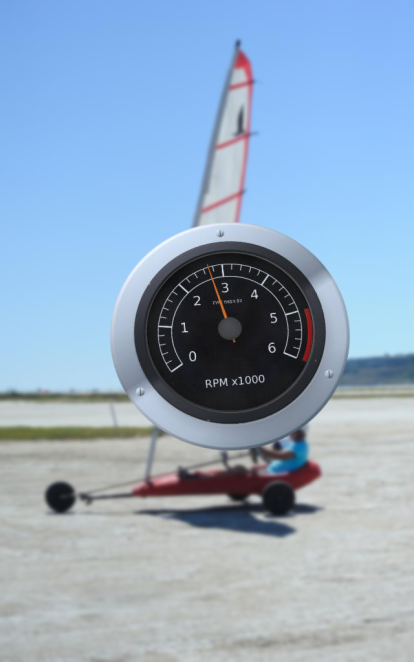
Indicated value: 2700 rpm
